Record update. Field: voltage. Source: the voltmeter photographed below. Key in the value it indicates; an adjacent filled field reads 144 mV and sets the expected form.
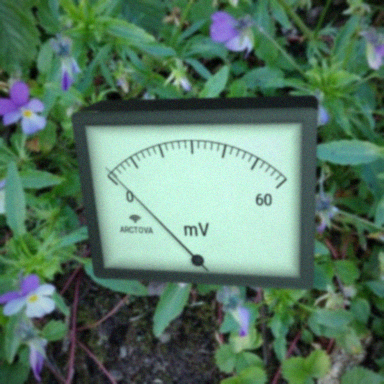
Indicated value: 2 mV
